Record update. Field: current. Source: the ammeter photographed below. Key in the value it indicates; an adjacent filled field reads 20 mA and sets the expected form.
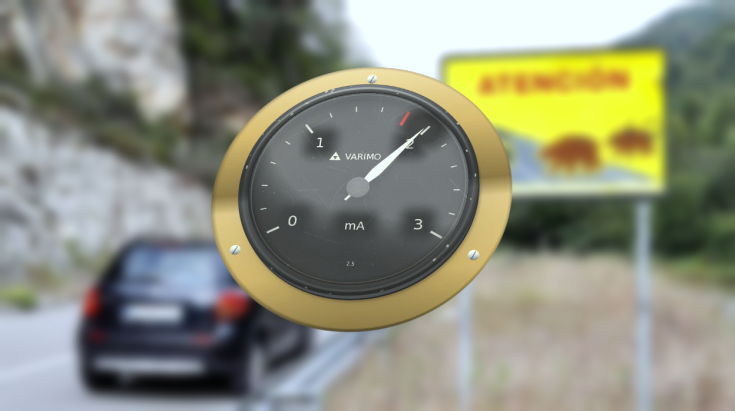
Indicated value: 2 mA
